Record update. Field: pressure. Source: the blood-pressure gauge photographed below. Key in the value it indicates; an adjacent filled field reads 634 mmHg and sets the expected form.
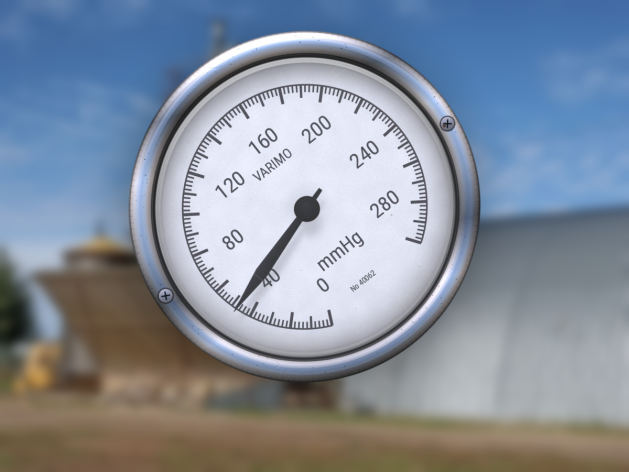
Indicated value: 48 mmHg
